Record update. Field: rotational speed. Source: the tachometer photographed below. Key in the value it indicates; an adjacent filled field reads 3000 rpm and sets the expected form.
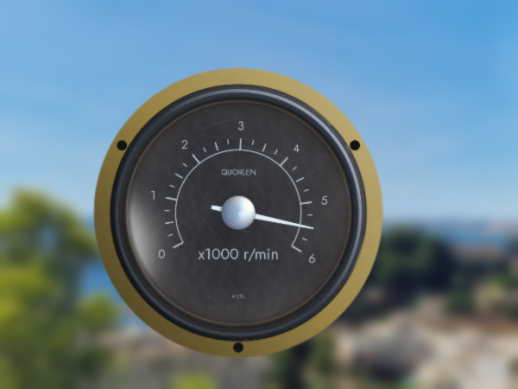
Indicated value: 5500 rpm
